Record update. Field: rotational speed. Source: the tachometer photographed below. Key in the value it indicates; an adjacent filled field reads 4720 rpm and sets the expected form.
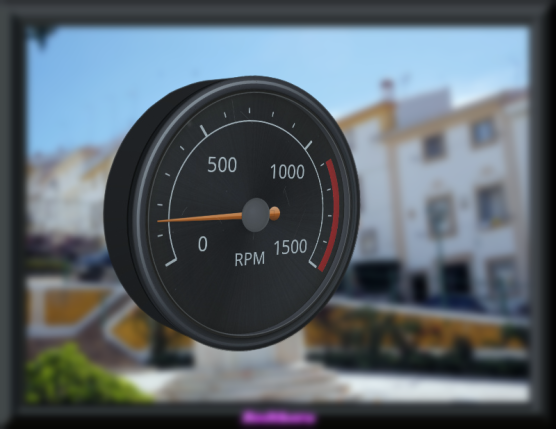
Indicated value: 150 rpm
